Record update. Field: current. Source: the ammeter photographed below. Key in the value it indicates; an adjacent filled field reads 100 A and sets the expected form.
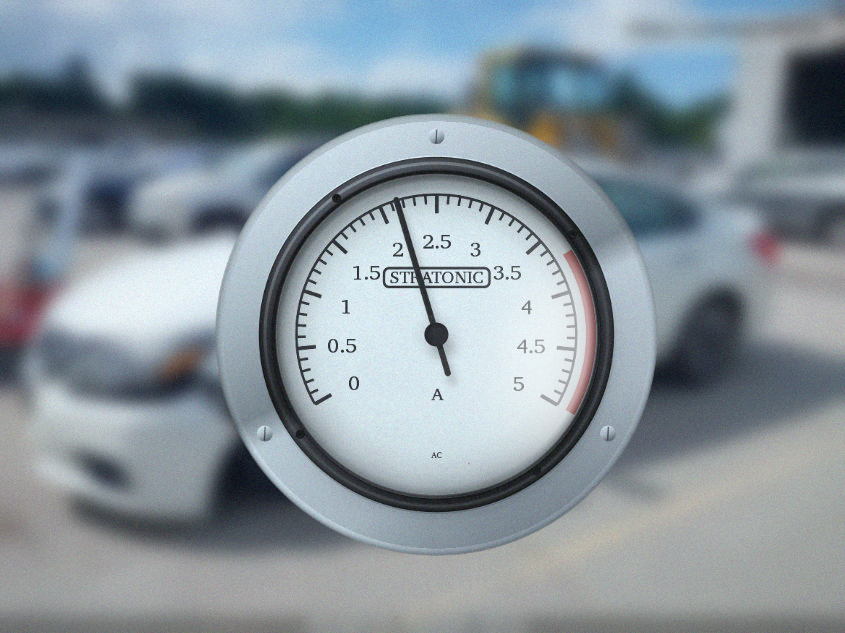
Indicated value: 2.15 A
